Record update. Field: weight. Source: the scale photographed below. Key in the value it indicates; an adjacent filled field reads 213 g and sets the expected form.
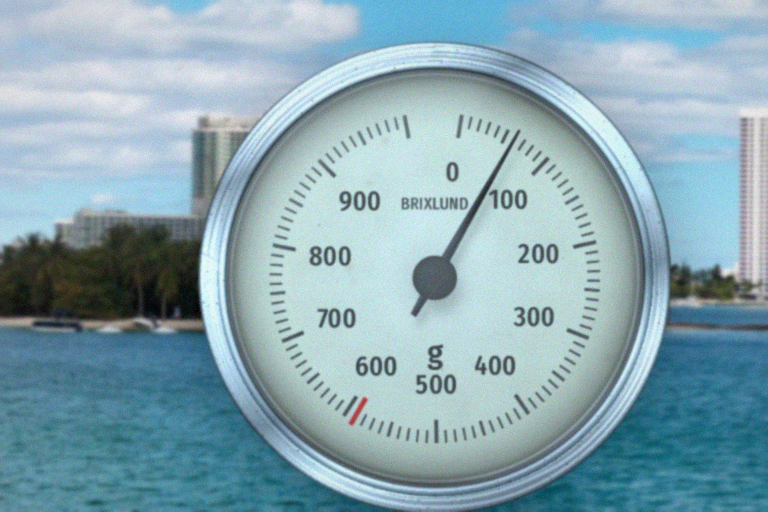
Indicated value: 60 g
